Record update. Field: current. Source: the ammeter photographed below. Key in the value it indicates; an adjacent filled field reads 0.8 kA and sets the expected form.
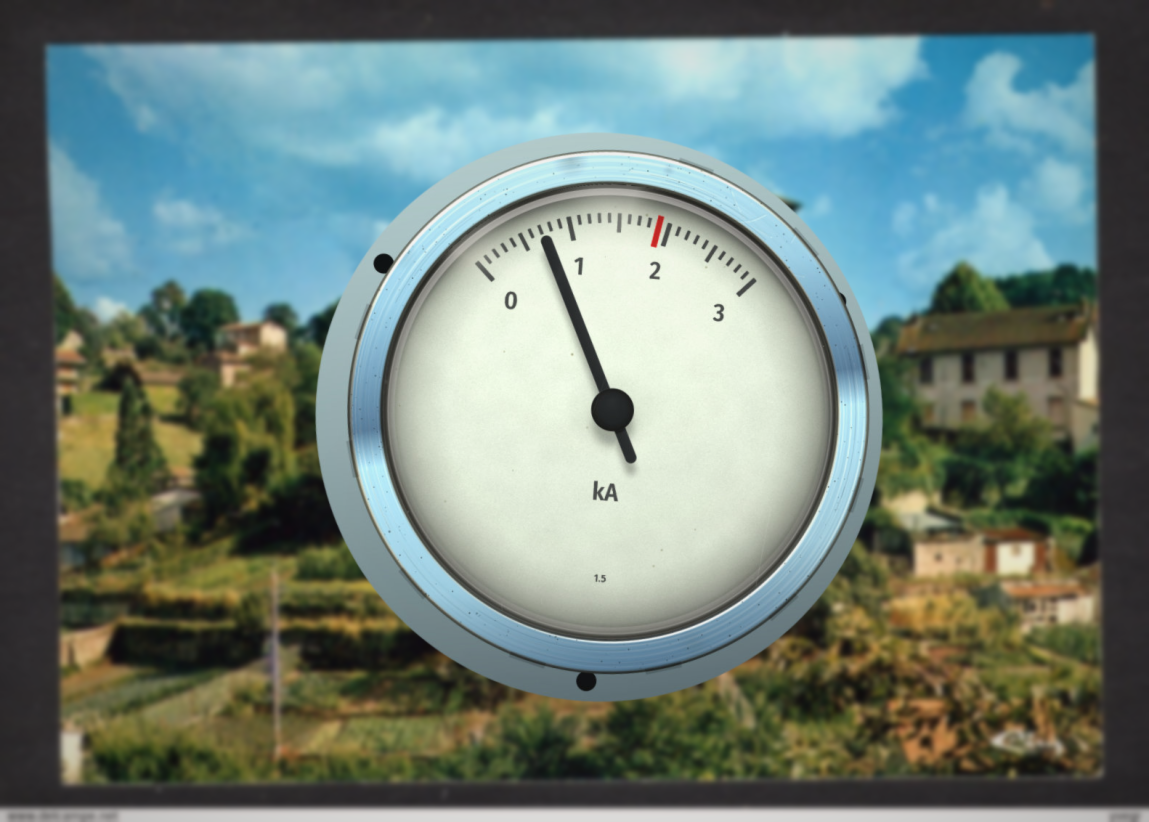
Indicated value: 0.7 kA
